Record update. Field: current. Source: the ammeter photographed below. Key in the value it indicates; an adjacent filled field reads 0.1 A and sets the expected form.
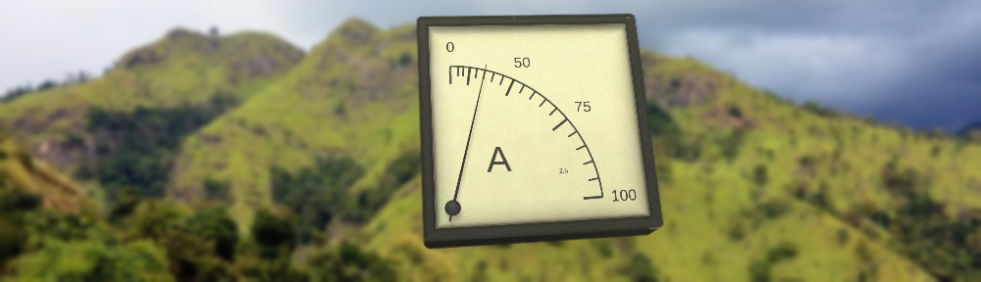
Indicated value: 35 A
